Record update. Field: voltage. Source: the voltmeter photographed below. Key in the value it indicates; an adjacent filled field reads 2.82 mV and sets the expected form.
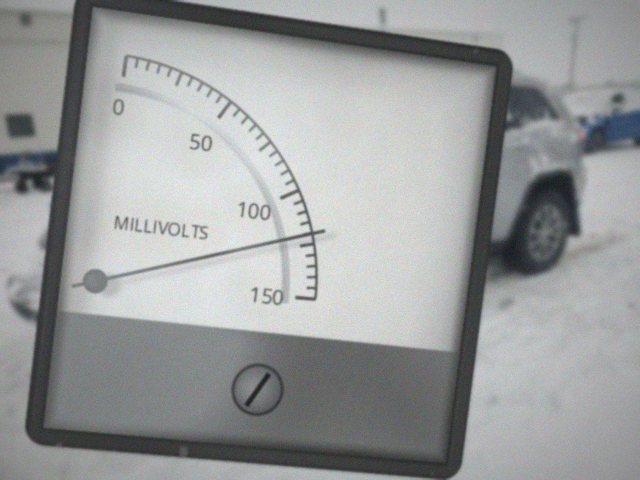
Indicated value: 120 mV
